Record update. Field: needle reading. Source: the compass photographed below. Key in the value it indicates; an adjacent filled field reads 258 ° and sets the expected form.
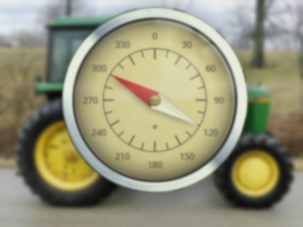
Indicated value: 300 °
